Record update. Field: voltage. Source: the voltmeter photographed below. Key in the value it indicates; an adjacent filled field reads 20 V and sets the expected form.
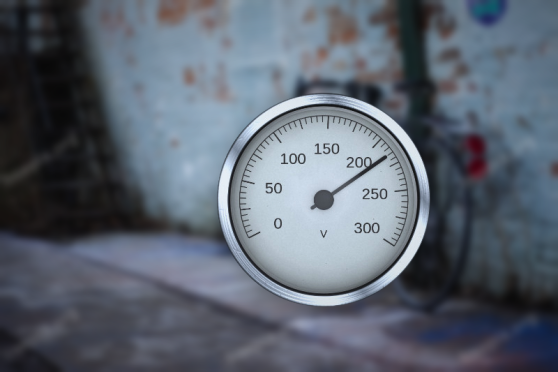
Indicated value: 215 V
